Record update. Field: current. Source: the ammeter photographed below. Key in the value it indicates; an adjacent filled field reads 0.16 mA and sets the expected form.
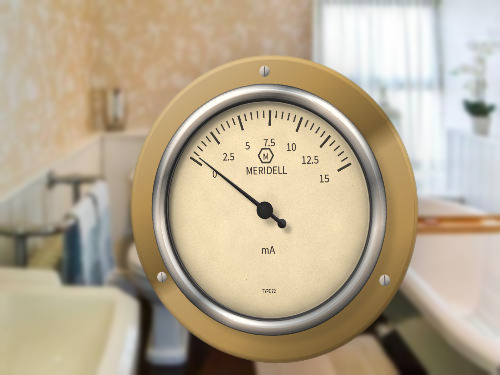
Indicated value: 0.5 mA
